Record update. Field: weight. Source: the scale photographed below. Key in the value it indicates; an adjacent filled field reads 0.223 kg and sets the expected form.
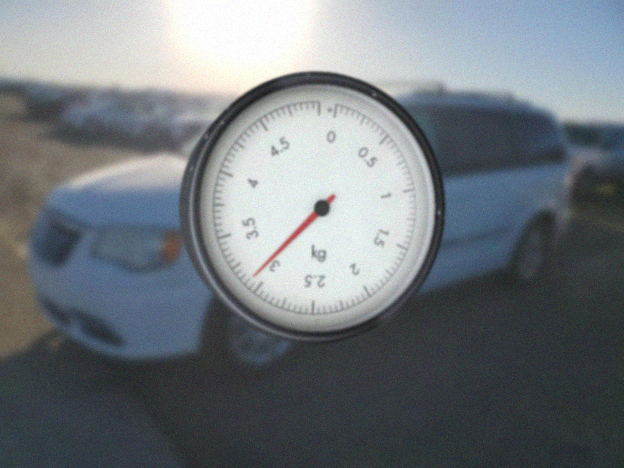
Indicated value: 3.1 kg
